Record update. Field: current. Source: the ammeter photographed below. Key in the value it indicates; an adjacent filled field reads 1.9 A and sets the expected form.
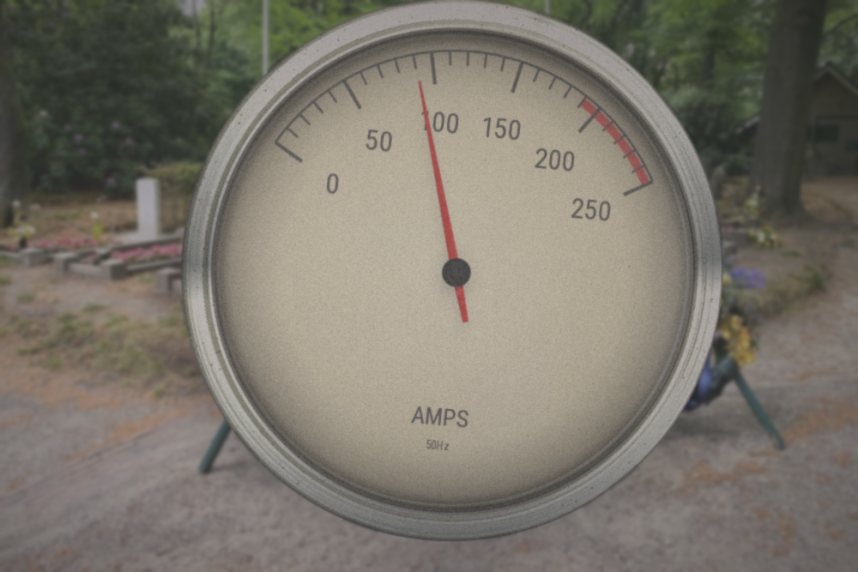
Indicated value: 90 A
